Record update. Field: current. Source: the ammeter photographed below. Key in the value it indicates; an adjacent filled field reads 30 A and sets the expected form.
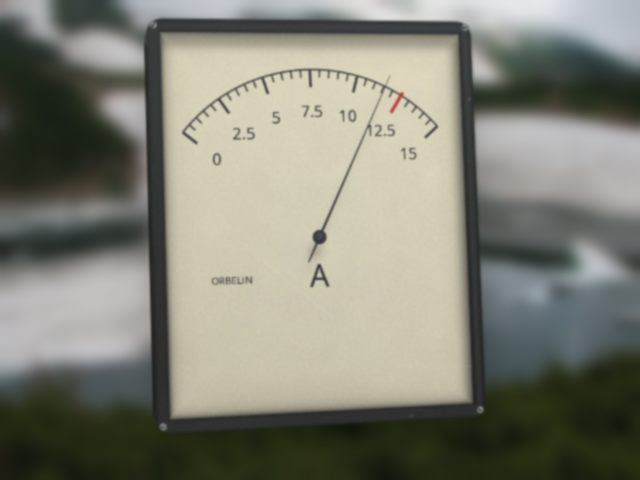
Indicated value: 11.5 A
